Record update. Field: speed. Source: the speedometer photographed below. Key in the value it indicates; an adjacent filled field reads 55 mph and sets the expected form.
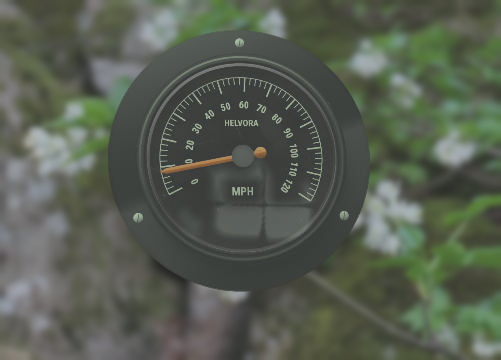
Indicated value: 8 mph
